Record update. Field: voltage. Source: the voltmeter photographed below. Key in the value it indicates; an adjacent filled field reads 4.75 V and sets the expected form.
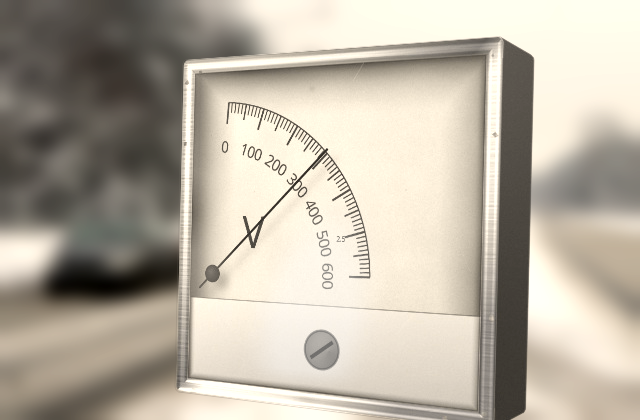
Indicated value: 300 V
